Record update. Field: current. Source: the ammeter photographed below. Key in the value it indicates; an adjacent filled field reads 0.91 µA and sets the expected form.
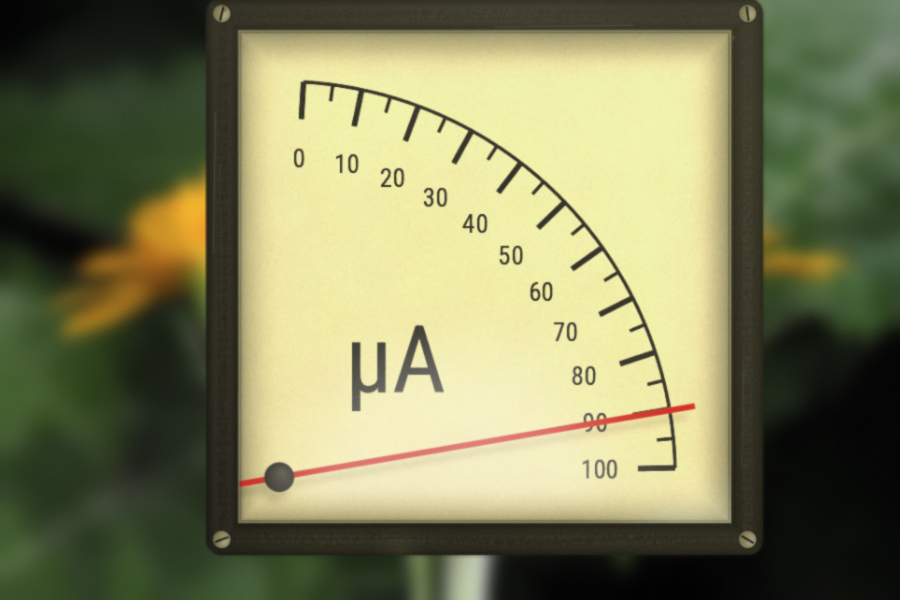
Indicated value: 90 µA
